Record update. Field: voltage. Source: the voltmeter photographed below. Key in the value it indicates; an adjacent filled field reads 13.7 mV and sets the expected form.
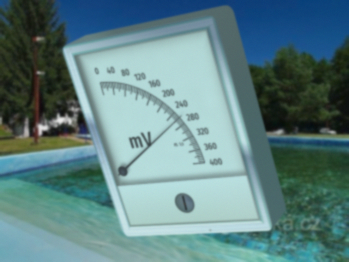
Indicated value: 260 mV
